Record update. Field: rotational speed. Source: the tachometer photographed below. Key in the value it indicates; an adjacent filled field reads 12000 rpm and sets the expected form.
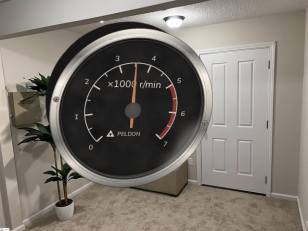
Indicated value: 3500 rpm
